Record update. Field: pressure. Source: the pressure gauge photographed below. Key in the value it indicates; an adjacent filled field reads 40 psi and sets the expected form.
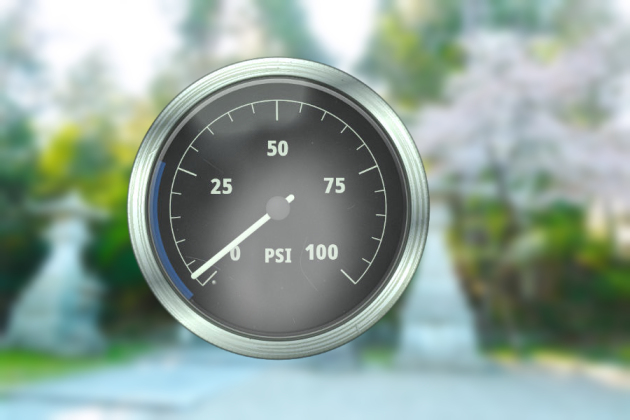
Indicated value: 2.5 psi
